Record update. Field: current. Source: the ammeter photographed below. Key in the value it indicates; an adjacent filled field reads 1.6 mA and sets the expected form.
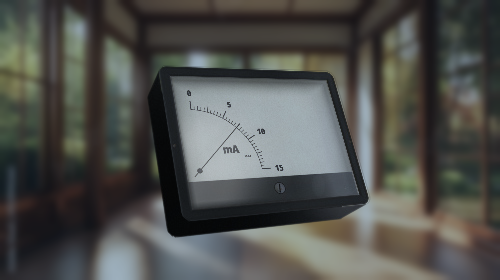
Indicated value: 7.5 mA
